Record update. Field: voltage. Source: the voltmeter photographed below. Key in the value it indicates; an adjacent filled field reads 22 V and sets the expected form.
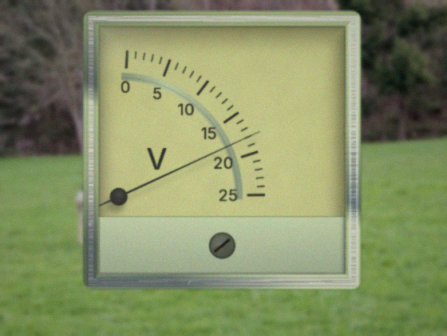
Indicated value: 18 V
